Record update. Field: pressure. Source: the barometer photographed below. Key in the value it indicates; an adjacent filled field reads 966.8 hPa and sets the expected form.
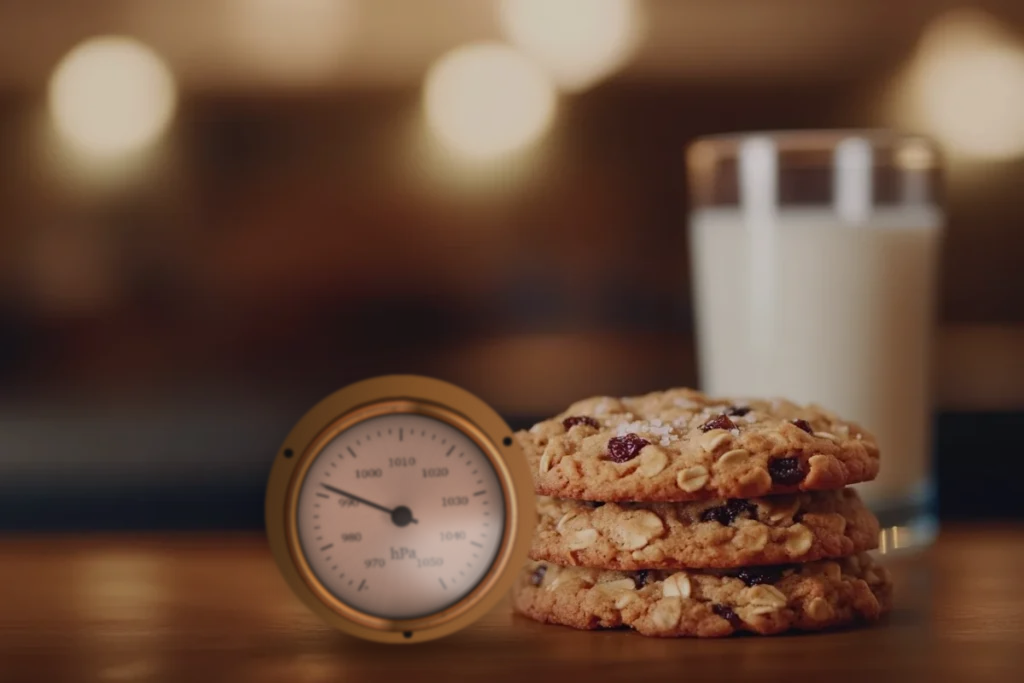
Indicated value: 992 hPa
